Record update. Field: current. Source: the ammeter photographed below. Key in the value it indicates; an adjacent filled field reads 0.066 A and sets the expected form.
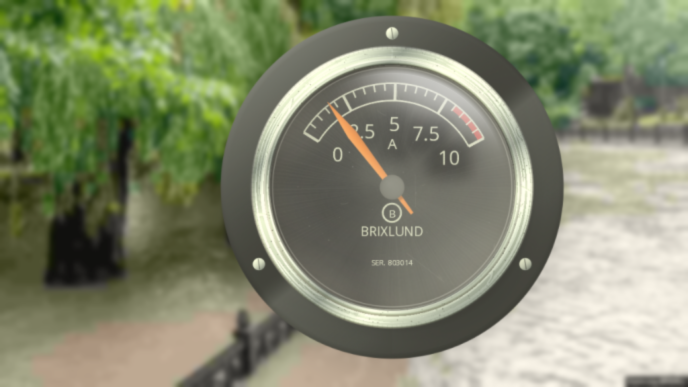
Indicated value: 1.75 A
